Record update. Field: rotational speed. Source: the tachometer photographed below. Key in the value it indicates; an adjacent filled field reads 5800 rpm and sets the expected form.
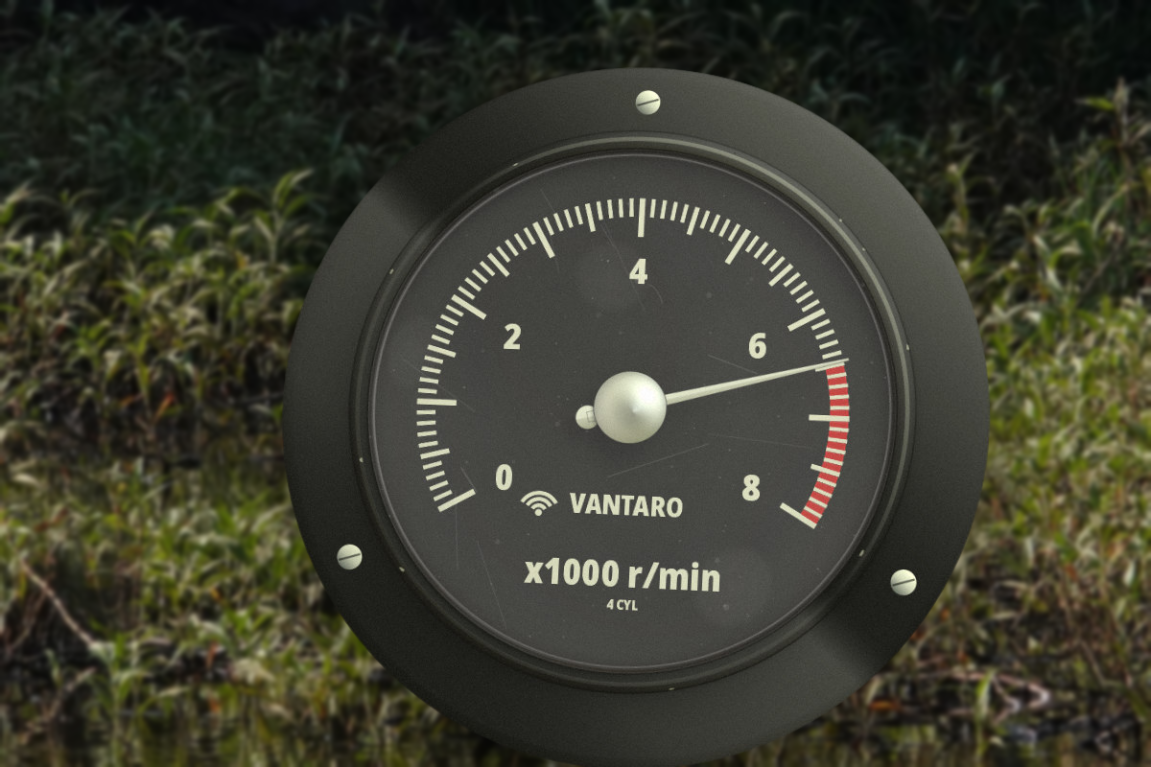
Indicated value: 6500 rpm
